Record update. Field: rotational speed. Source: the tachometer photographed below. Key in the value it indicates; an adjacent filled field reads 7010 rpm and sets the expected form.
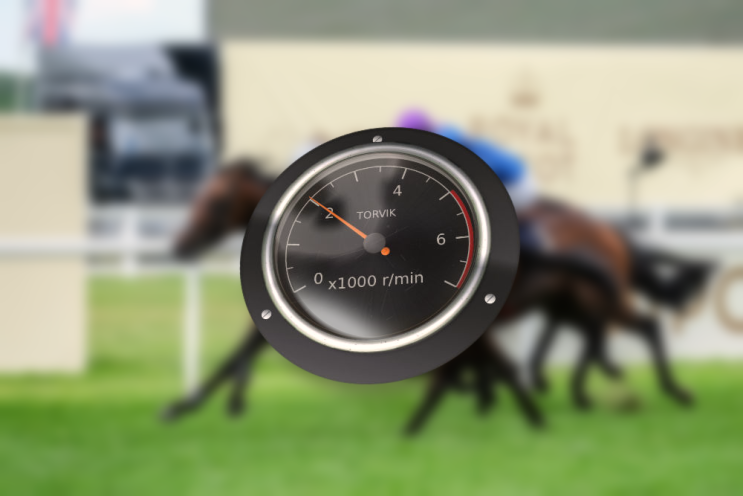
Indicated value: 2000 rpm
